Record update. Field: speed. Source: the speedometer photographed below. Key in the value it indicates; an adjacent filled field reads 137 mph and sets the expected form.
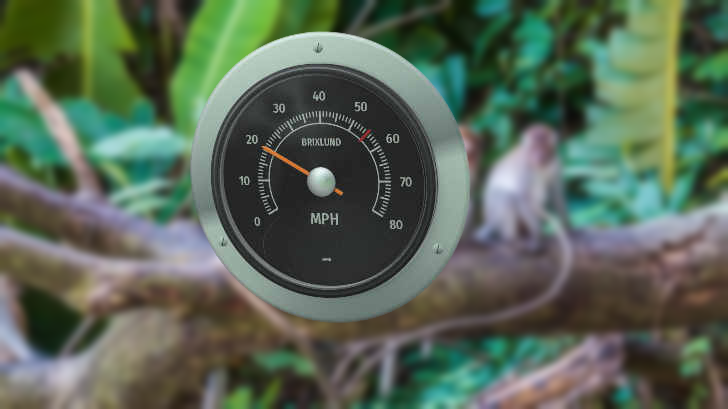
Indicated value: 20 mph
